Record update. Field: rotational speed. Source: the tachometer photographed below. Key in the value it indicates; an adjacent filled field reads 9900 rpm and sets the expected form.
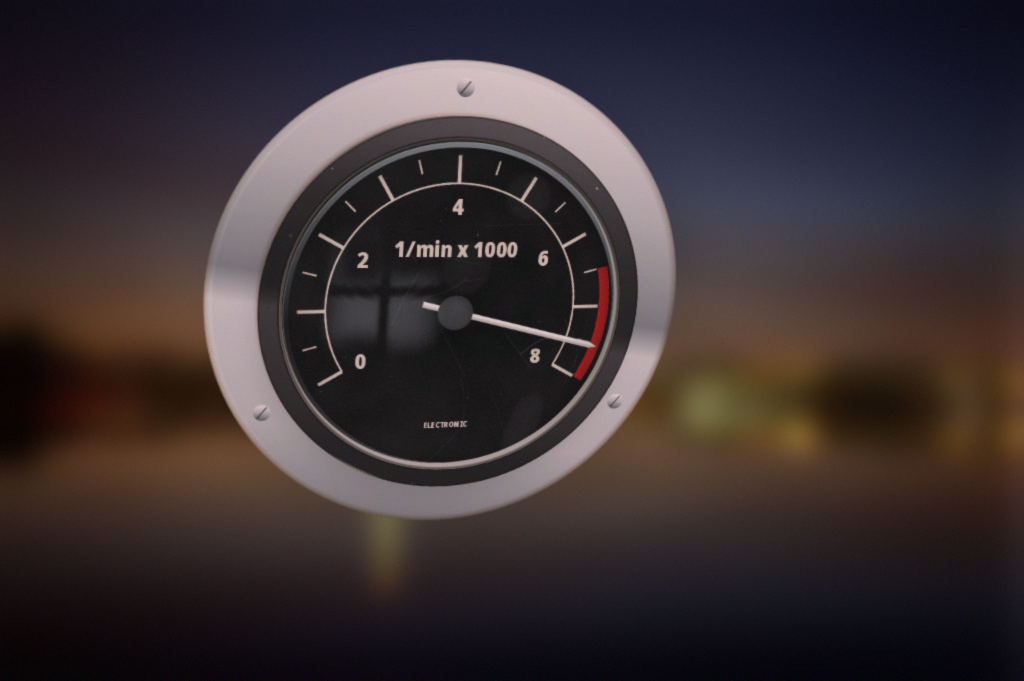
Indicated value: 7500 rpm
